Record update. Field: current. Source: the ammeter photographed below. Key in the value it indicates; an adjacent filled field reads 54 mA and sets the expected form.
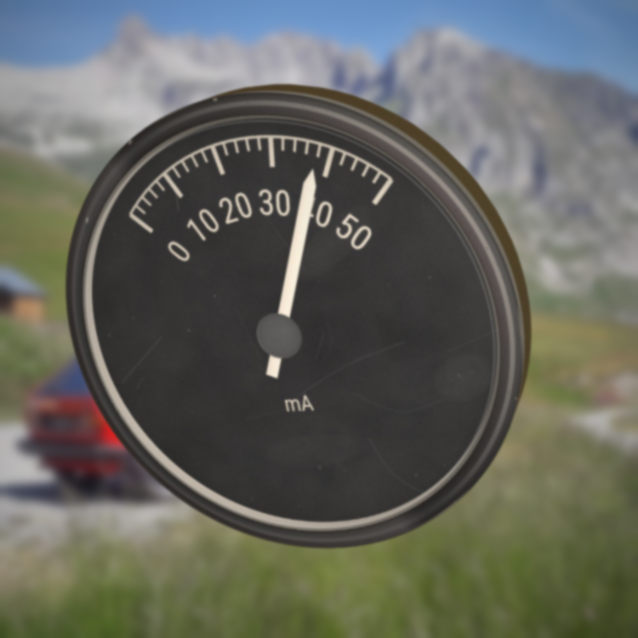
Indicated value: 38 mA
